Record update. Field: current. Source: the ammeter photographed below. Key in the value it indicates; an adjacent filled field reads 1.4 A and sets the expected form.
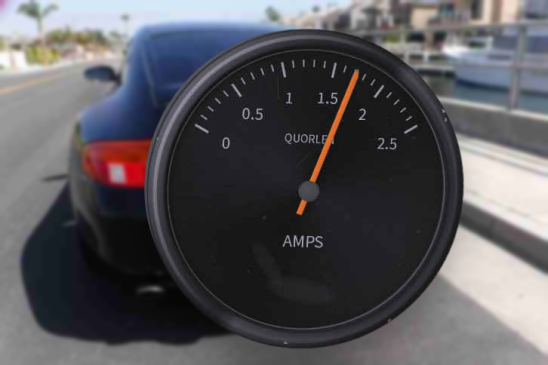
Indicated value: 1.7 A
